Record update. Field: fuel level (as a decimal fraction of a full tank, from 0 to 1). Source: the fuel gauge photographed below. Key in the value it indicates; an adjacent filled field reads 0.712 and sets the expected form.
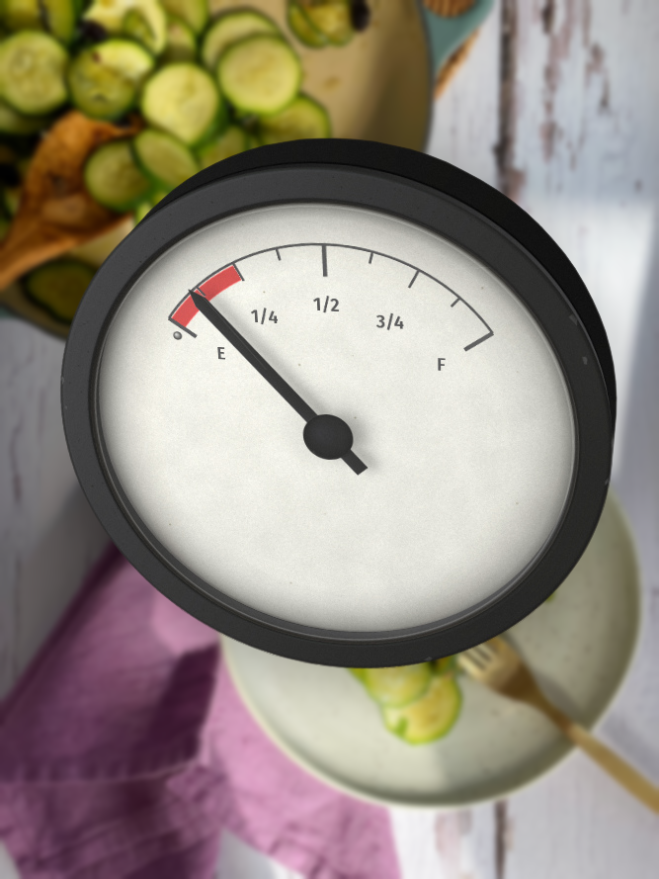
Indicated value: 0.125
